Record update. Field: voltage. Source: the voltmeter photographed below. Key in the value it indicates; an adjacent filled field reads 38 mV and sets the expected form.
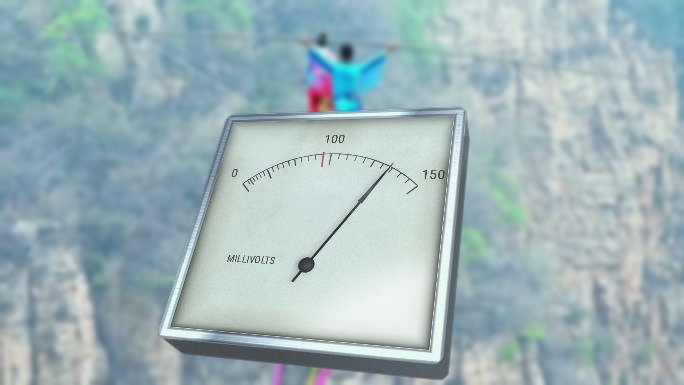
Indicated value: 135 mV
